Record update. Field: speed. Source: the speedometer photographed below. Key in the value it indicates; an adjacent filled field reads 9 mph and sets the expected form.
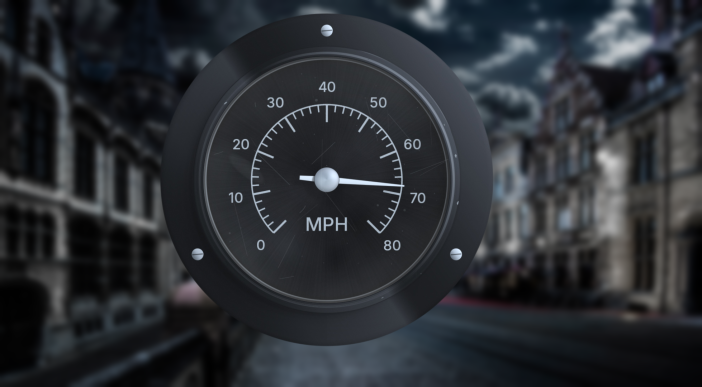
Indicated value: 68 mph
